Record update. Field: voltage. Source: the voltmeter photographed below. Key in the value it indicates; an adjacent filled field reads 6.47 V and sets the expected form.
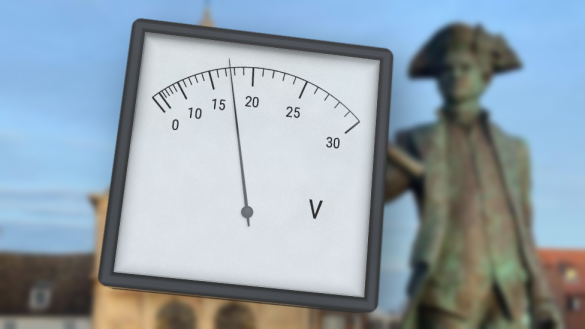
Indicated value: 17.5 V
